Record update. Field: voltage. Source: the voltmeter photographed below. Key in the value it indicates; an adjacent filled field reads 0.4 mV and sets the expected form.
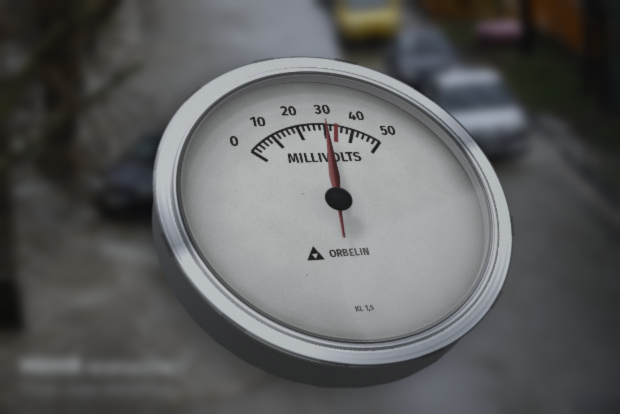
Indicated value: 30 mV
